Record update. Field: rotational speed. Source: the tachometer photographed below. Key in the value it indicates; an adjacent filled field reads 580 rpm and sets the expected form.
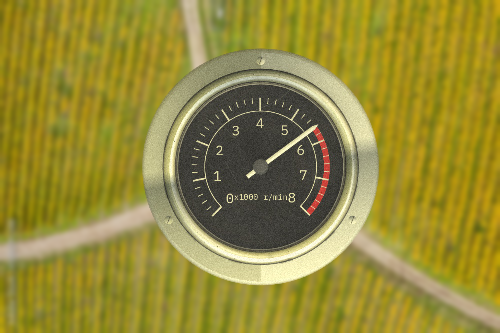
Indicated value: 5600 rpm
